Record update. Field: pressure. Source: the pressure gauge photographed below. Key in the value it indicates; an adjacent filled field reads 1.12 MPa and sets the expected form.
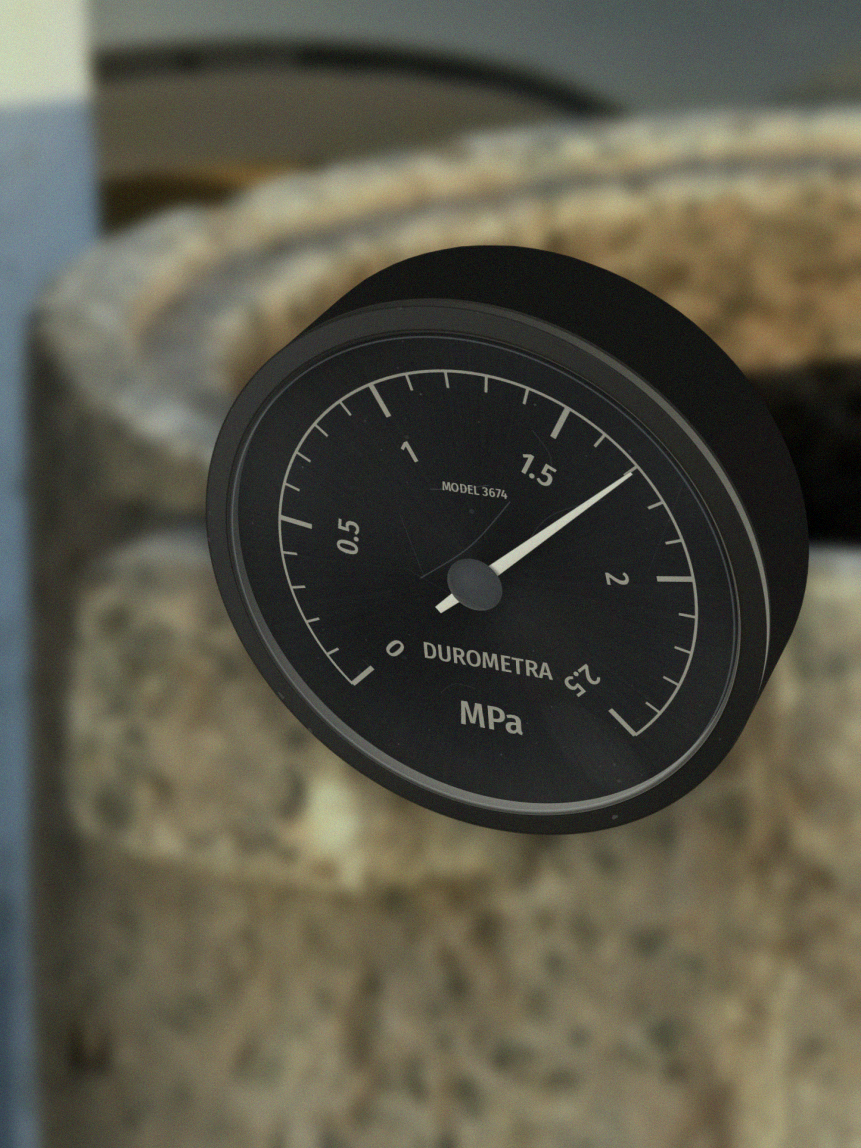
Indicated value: 1.7 MPa
